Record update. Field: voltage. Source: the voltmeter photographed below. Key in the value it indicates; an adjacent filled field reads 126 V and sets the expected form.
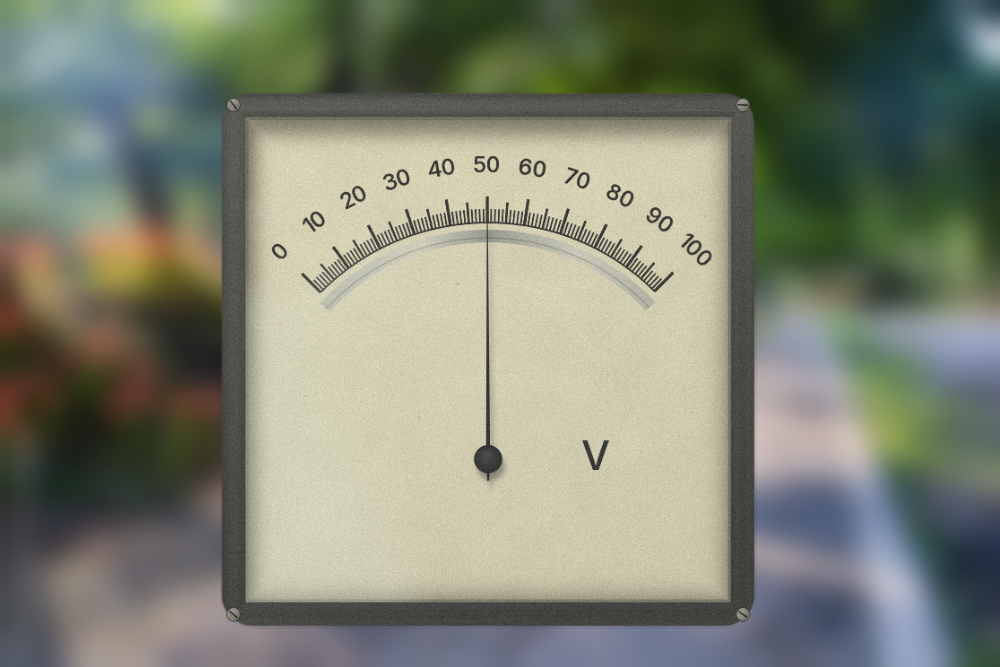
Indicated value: 50 V
